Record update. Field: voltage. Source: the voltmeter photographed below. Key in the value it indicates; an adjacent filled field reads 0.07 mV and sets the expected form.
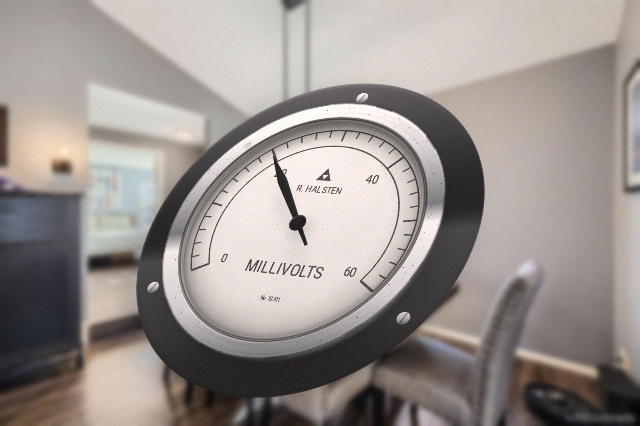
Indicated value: 20 mV
